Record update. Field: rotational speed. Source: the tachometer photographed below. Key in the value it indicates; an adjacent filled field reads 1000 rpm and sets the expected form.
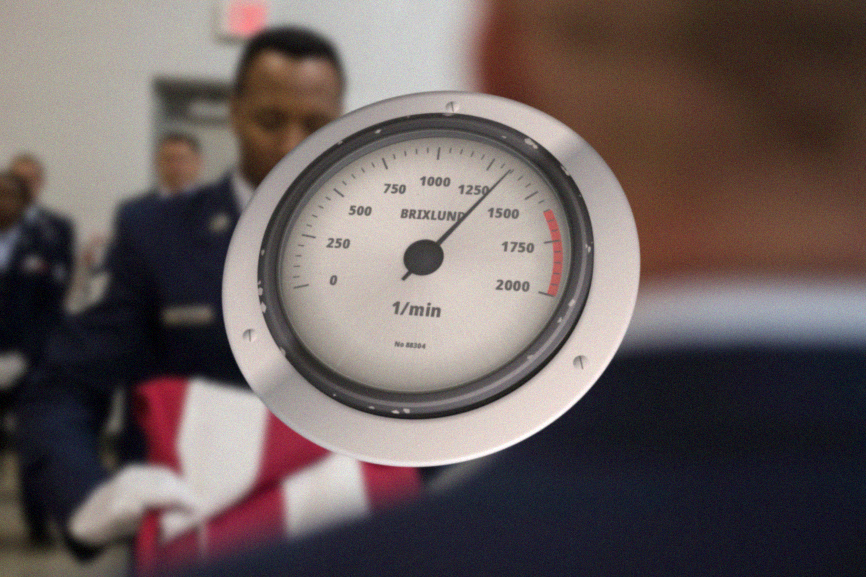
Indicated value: 1350 rpm
